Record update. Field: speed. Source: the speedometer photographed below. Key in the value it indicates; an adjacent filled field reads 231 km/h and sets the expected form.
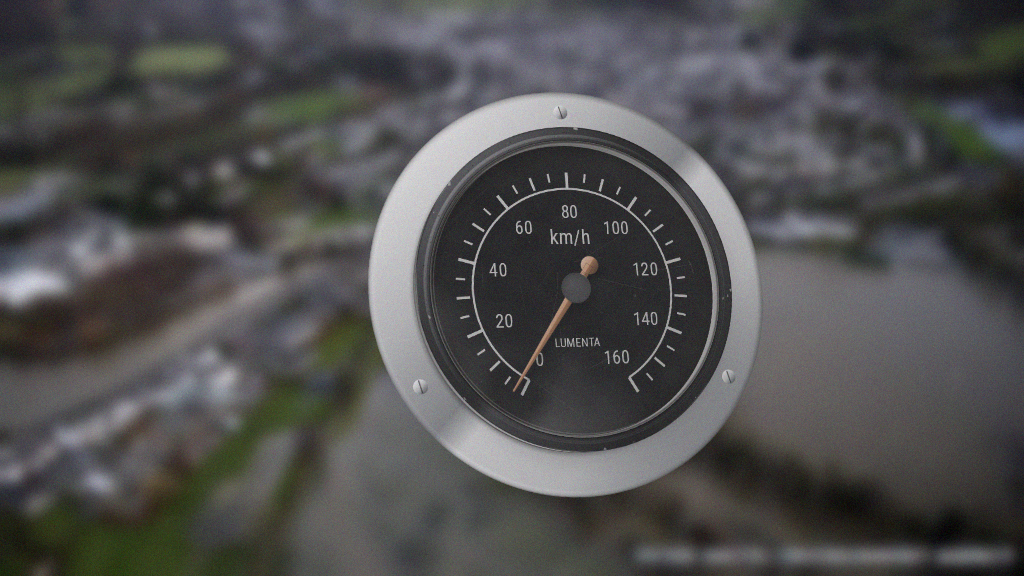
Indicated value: 2.5 km/h
